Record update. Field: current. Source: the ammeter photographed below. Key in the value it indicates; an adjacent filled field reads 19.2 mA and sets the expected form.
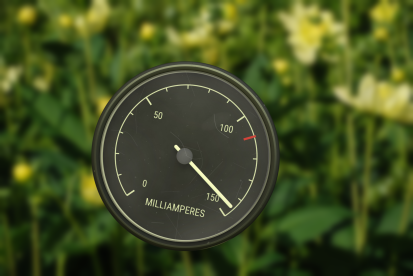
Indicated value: 145 mA
